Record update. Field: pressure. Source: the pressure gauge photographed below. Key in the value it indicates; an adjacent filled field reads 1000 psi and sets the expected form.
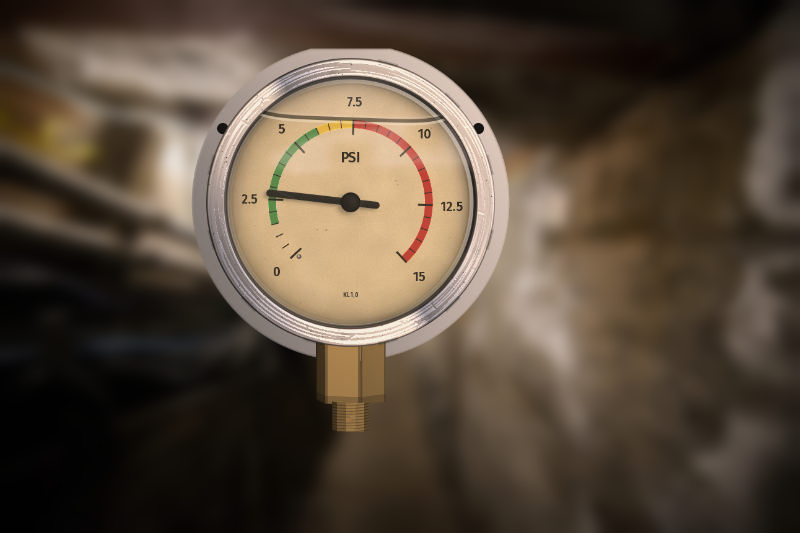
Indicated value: 2.75 psi
